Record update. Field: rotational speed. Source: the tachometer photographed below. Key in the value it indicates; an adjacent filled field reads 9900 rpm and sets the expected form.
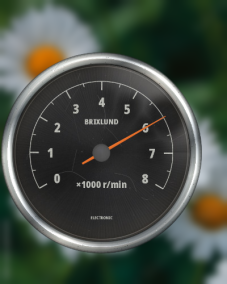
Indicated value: 6000 rpm
